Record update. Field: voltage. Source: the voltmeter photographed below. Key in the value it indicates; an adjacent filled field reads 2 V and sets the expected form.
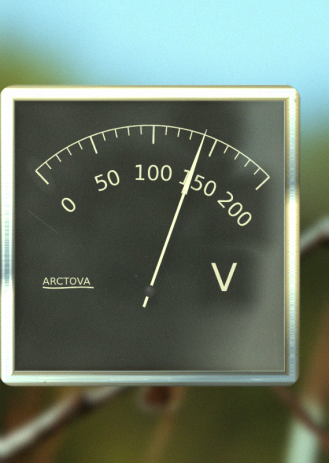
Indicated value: 140 V
